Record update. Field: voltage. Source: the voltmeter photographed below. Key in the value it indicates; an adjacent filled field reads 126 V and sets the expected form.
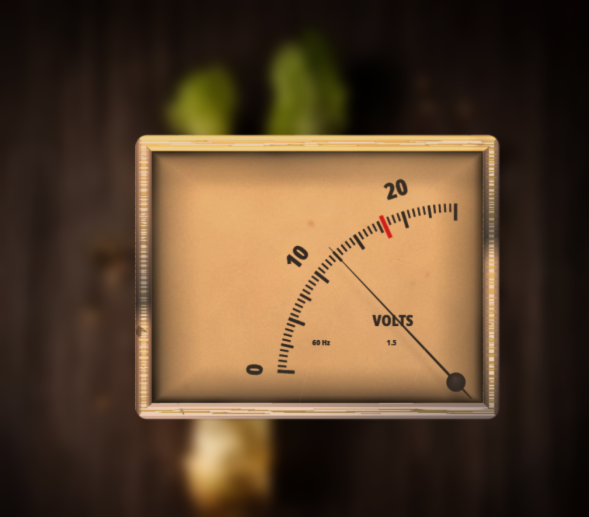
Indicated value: 12.5 V
